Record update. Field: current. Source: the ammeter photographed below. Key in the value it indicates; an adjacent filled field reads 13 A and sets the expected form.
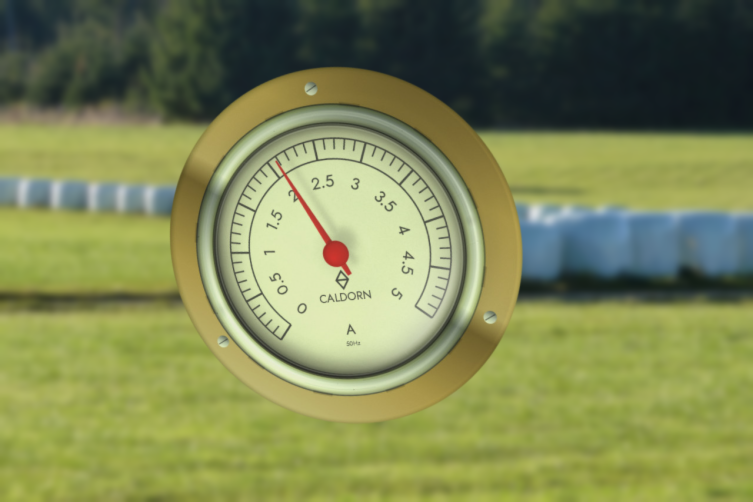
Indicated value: 2.1 A
